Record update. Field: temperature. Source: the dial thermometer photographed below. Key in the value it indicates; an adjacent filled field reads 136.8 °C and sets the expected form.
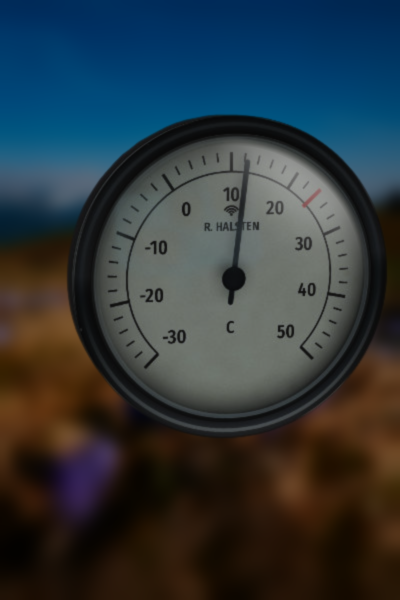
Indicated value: 12 °C
